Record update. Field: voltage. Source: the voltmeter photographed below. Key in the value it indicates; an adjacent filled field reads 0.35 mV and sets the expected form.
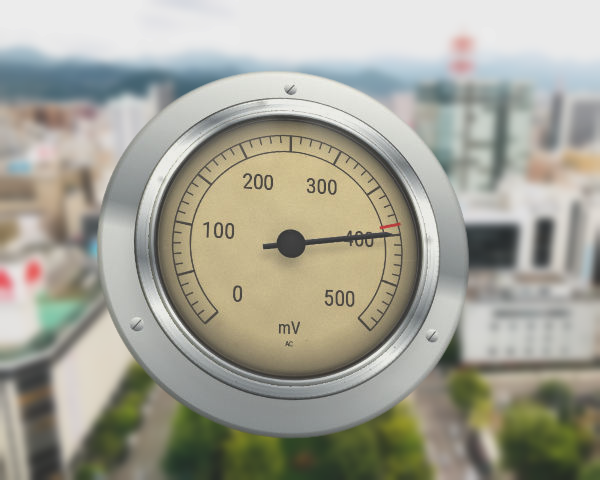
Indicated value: 400 mV
